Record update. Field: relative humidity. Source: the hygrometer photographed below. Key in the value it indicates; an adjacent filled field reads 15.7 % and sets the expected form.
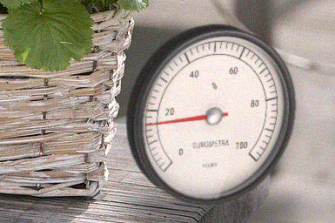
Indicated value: 16 %
